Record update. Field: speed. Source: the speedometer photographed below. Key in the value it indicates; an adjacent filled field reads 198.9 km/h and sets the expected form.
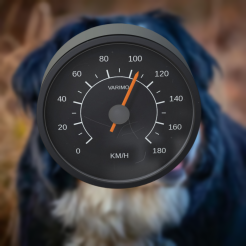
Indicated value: 105 km/h
